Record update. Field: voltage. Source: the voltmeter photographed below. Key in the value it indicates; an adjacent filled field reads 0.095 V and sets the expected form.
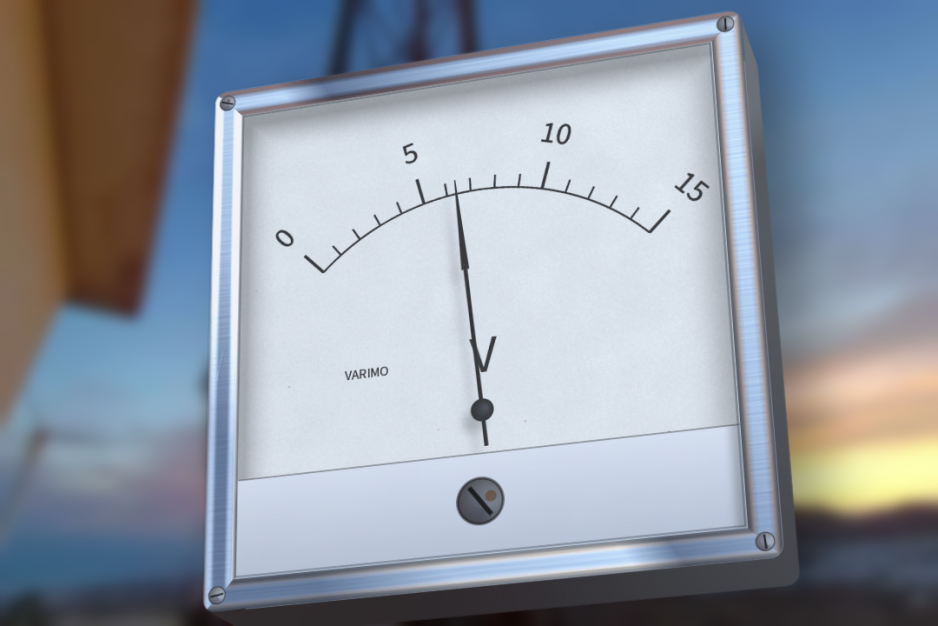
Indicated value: 6.5 V
